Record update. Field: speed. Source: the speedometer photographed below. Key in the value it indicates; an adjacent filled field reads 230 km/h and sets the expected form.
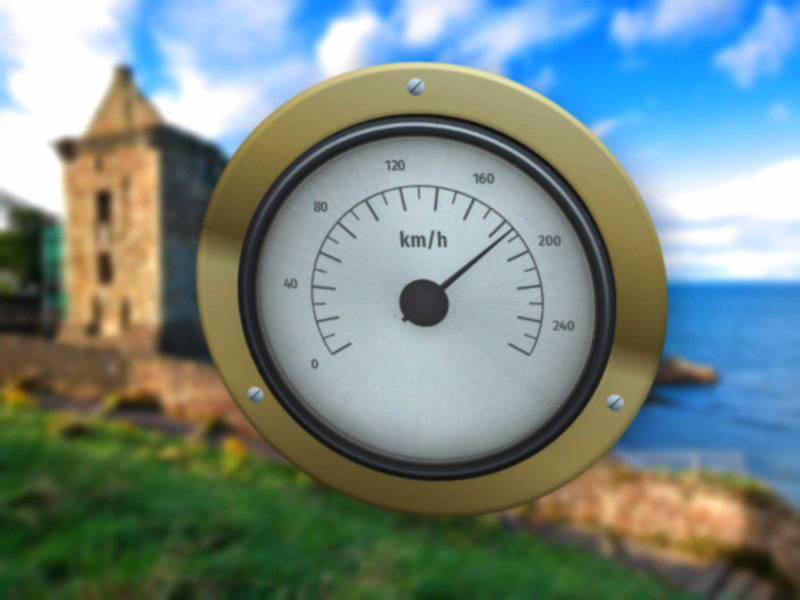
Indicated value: 185 km/h
